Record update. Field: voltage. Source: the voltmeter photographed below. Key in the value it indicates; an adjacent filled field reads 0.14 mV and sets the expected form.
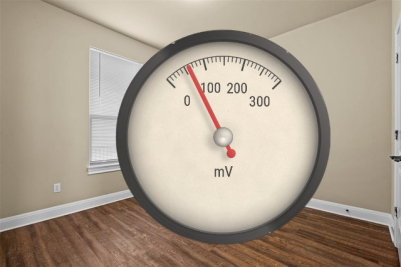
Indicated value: 60 mV
